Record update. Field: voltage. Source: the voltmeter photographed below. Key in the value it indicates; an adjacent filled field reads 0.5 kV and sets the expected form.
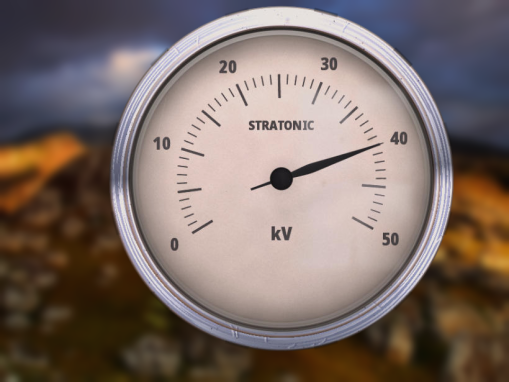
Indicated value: 40 kV
